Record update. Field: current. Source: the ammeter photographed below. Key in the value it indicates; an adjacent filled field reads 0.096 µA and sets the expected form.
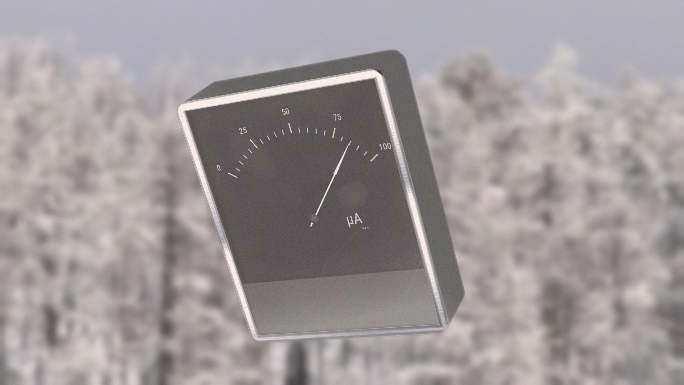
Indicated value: 85 µA
